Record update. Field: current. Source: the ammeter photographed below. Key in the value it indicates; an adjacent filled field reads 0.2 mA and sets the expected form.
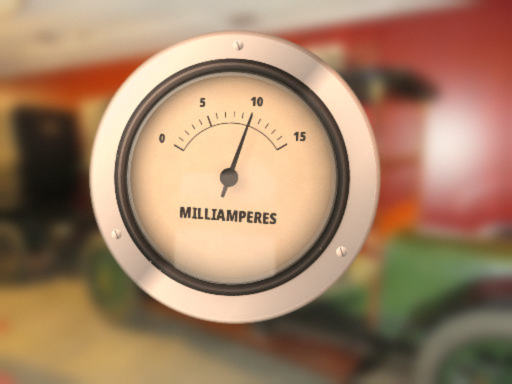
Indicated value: 10 mA
